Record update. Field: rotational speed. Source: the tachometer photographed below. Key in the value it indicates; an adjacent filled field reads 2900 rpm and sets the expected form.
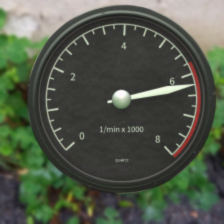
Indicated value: 6250 rpm
